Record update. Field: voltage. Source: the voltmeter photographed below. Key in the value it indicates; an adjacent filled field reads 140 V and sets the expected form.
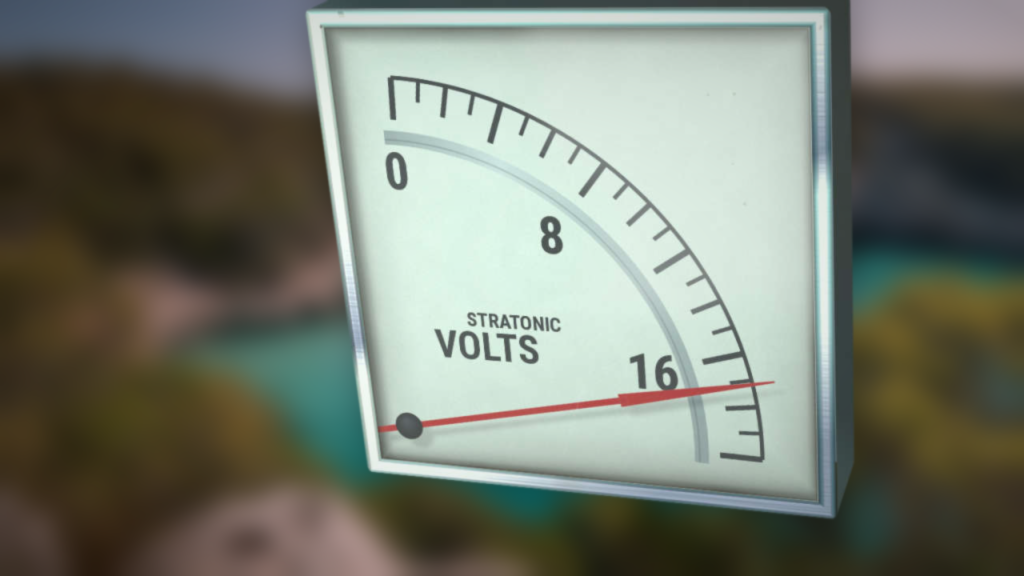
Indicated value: 17 V
